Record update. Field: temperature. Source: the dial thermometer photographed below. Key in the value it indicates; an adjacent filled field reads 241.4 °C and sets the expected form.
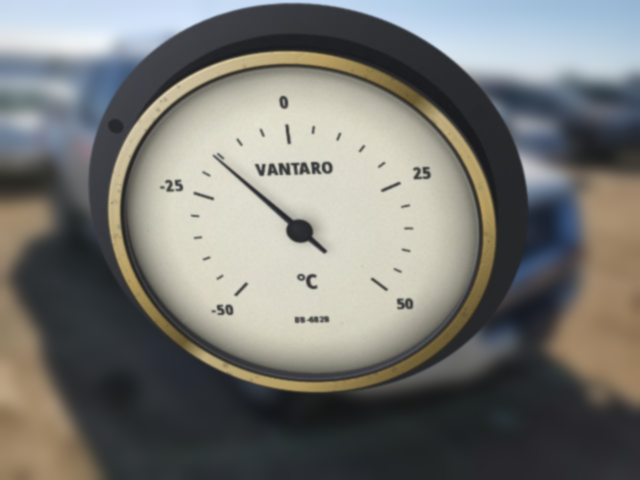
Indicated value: -15 °C
